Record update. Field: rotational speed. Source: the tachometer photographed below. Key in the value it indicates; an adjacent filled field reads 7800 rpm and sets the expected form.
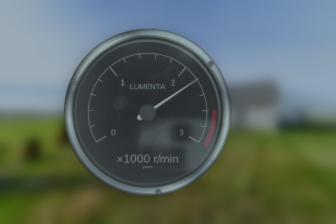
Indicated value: 2200 rpm
